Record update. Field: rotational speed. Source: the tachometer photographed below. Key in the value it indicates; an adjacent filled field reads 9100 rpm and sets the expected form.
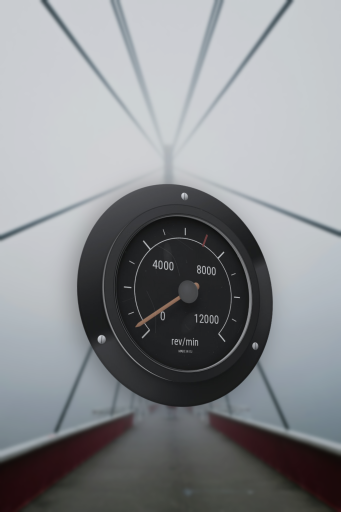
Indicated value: 500 rpm
